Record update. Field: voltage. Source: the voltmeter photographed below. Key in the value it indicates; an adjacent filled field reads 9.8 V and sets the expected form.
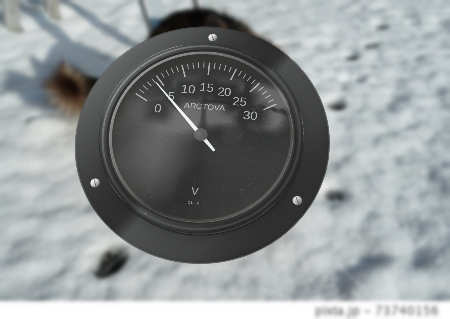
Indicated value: 4 V
